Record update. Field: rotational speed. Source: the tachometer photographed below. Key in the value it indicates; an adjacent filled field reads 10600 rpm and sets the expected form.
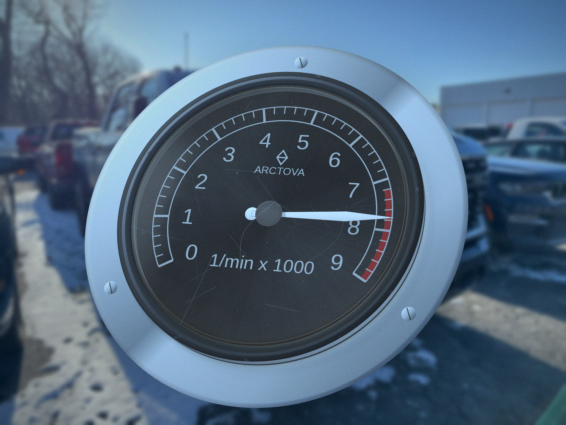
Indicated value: 7800 rpm
